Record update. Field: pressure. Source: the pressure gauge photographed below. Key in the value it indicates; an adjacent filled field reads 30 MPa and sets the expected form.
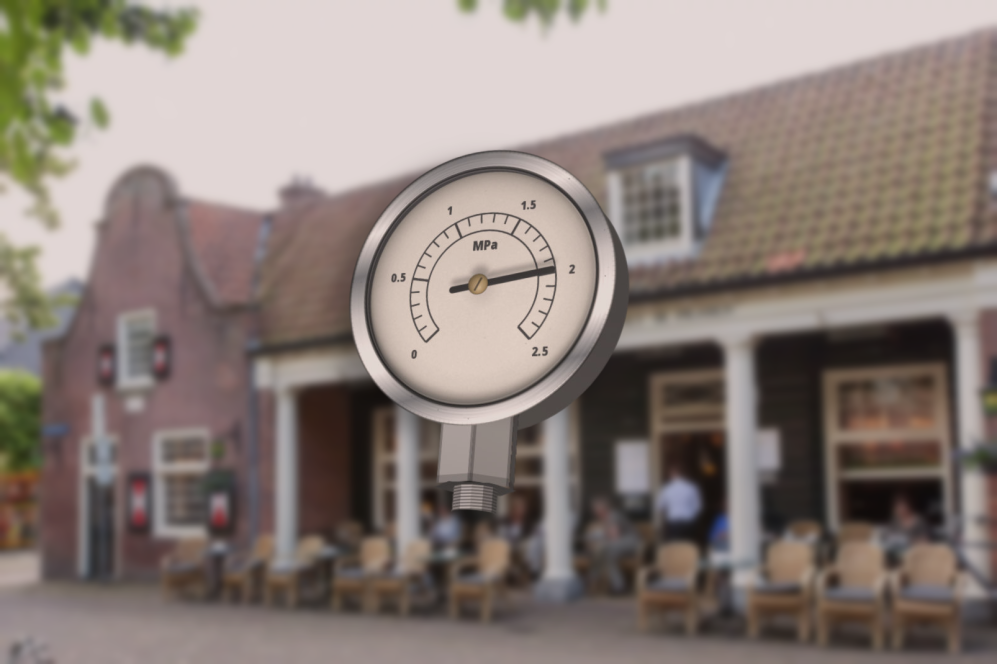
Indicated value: 2 MPa
